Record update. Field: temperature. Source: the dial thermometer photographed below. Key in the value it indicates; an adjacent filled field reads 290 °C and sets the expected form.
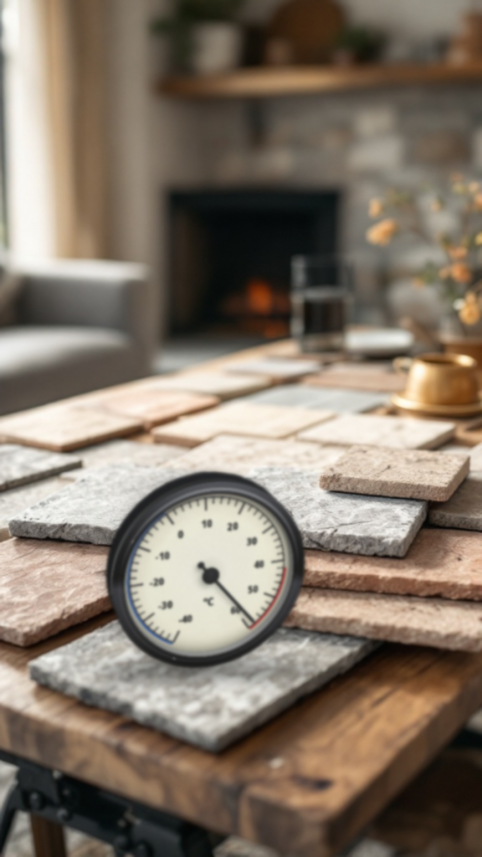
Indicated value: 58 °C
